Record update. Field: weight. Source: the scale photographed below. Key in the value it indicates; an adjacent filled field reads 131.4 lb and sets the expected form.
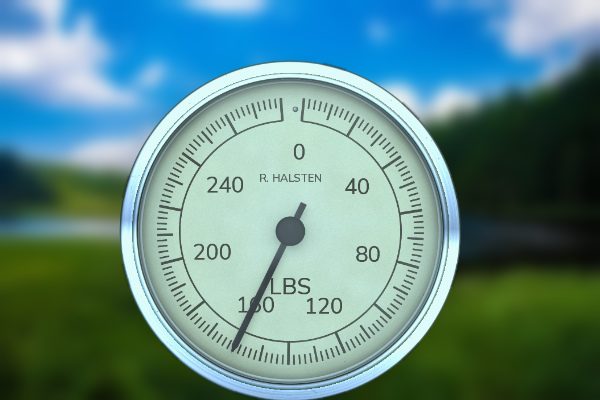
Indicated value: 160 lb
